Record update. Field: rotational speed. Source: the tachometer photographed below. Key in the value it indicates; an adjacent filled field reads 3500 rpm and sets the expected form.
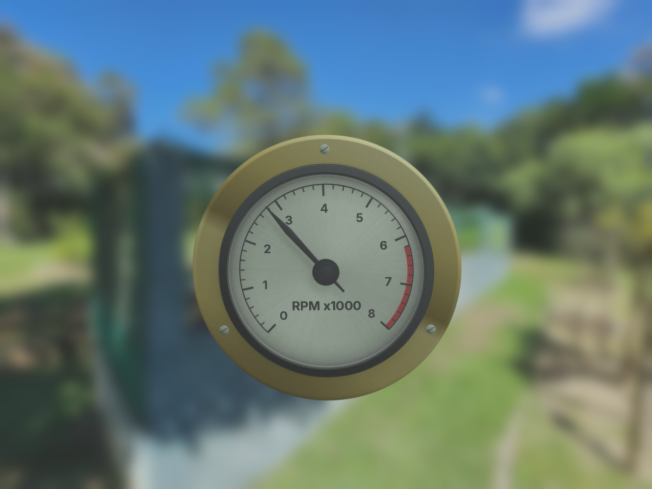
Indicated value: 2800 rpm
